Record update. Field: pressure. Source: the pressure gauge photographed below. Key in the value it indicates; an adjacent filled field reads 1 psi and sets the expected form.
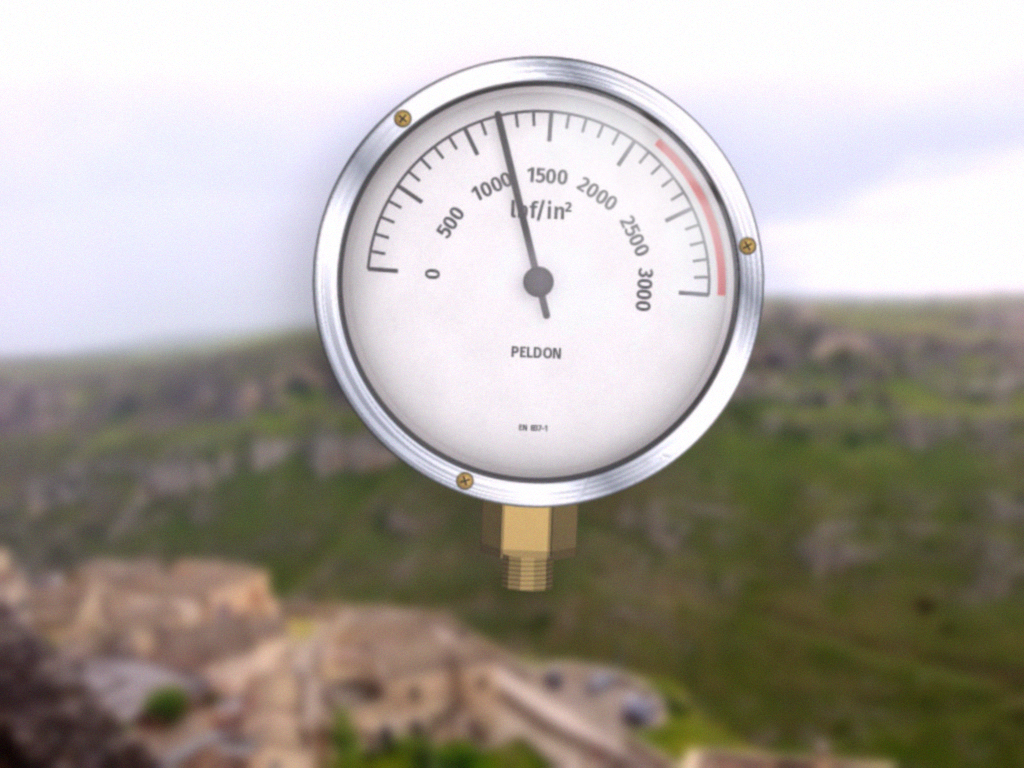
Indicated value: 1200 psi
